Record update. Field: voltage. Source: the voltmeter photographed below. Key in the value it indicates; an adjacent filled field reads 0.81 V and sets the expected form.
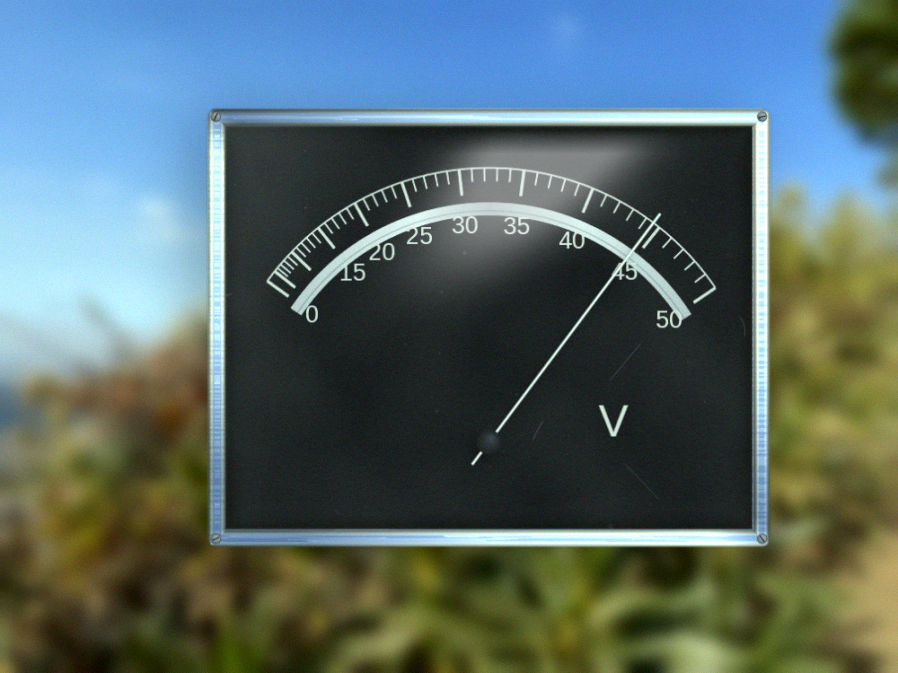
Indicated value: 44.5 V
